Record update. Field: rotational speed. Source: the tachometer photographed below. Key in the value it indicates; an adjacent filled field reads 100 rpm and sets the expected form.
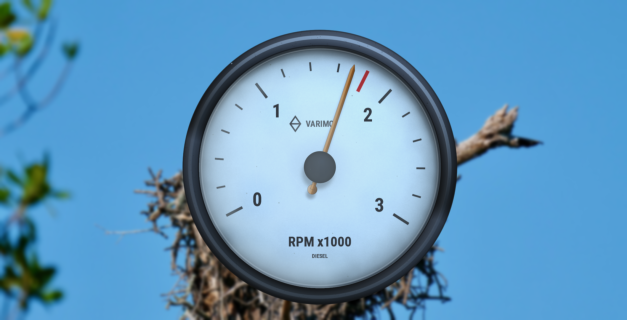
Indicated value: 1700 rpm
